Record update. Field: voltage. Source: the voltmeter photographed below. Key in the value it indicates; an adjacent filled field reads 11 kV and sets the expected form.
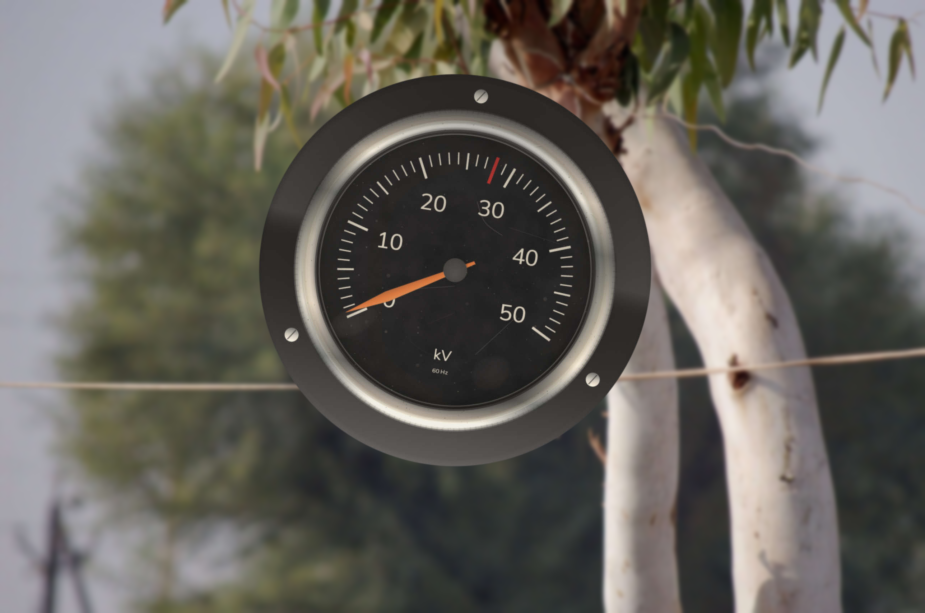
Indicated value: 0.5 kV
